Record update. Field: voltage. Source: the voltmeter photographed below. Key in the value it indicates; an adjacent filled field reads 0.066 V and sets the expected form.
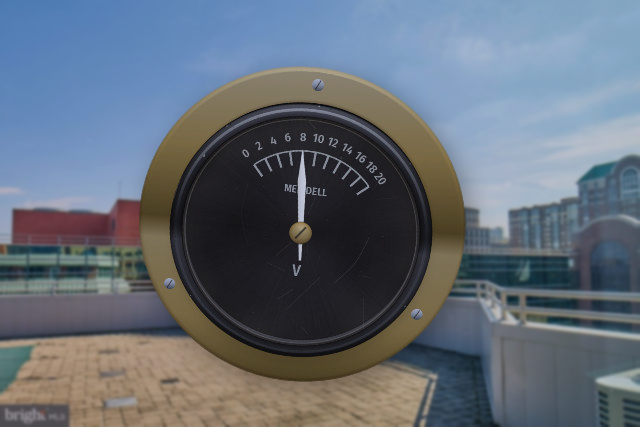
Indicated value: 8 V
